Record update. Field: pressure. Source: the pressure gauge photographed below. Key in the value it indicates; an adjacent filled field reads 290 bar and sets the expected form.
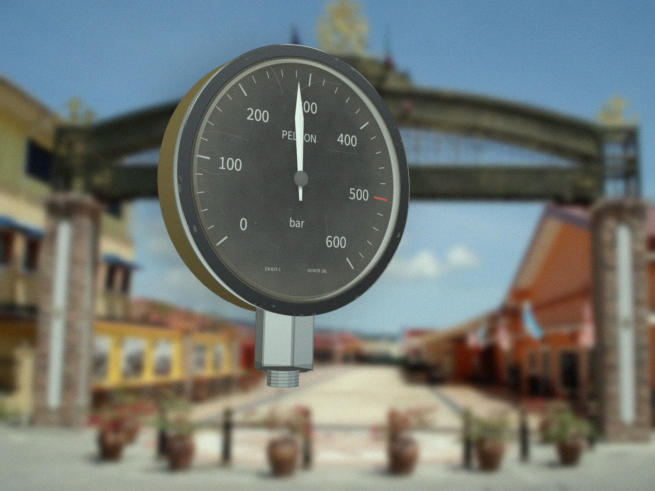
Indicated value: 280 bar
